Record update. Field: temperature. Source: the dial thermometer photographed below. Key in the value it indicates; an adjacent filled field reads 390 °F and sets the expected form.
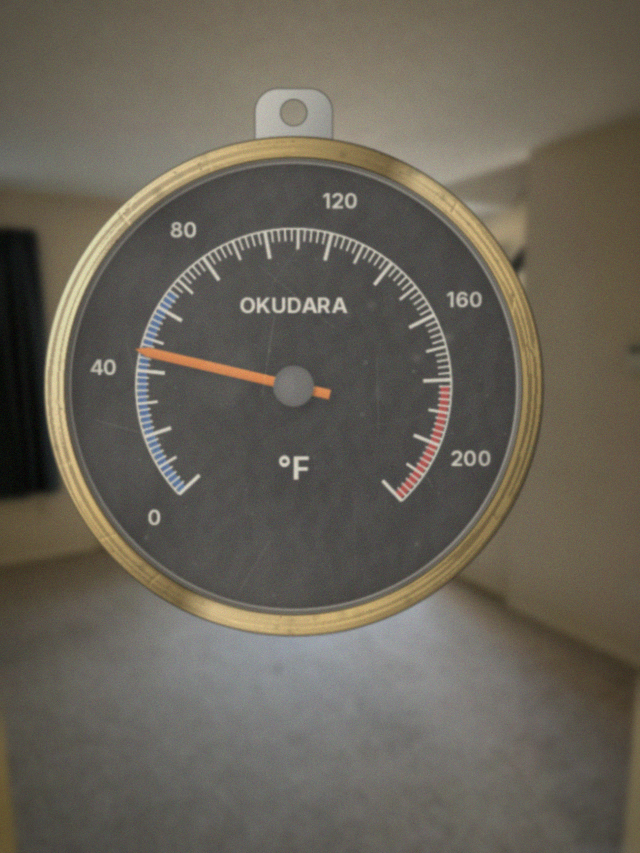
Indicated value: 46 °F
